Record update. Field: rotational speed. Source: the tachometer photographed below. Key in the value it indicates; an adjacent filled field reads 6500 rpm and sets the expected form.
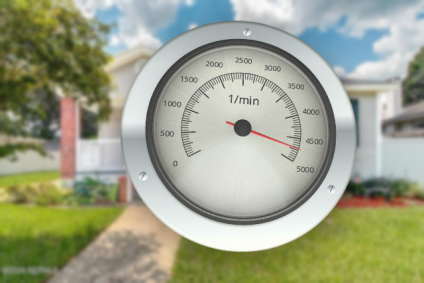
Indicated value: 4750 rpm
